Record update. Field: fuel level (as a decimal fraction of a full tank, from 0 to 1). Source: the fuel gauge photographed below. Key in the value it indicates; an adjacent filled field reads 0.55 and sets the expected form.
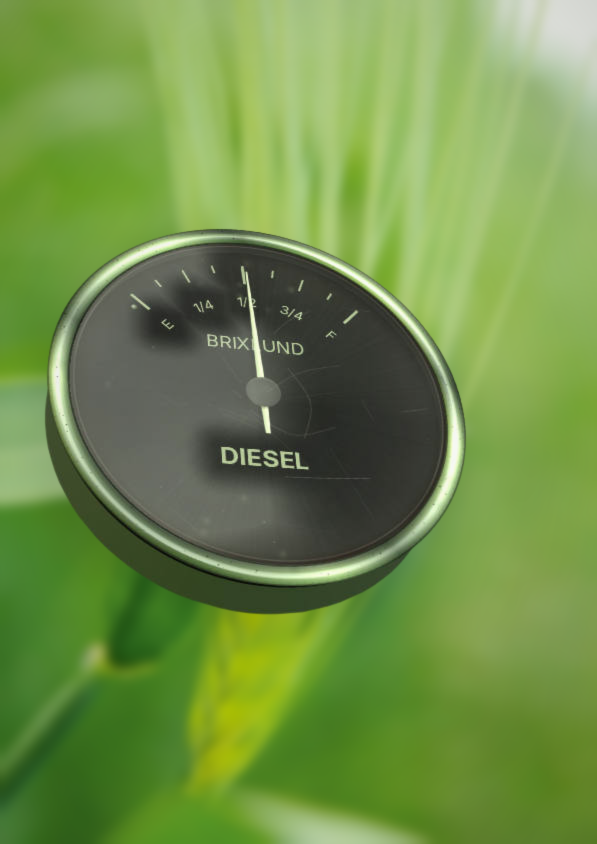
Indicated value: 0.5
